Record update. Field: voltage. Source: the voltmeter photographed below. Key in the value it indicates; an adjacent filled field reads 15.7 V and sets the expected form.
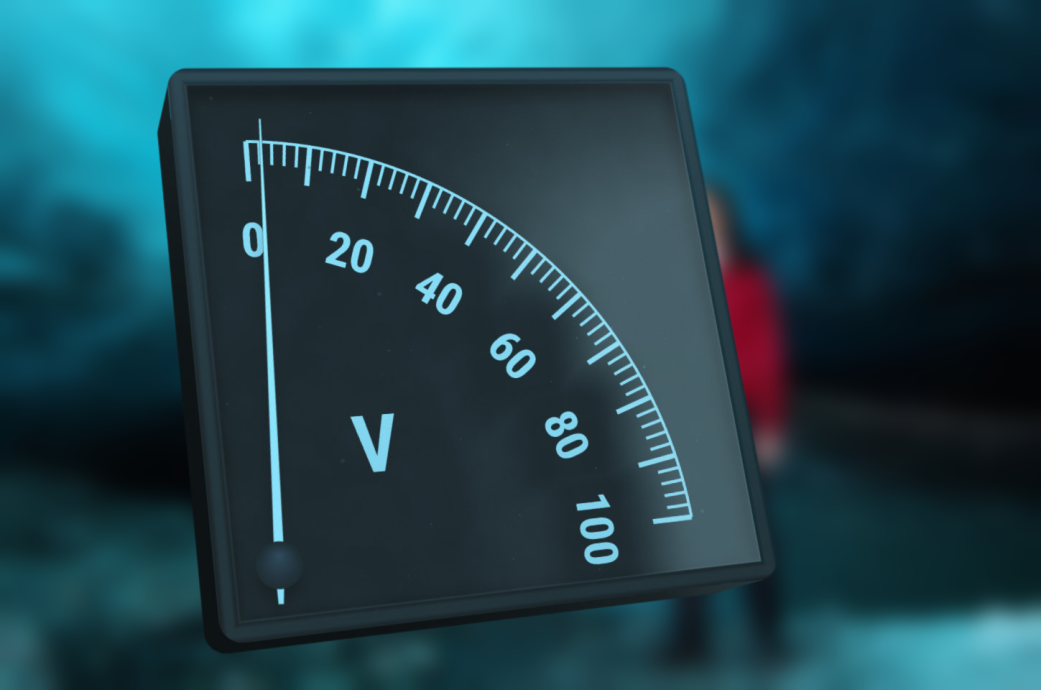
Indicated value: 2 V
